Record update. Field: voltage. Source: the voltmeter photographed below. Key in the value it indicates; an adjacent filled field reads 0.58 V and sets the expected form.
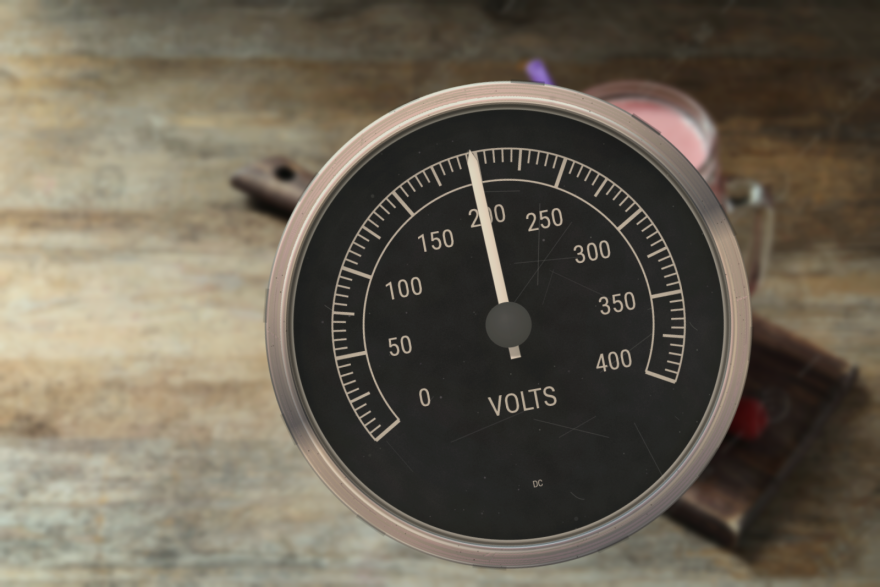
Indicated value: 197.5 V
